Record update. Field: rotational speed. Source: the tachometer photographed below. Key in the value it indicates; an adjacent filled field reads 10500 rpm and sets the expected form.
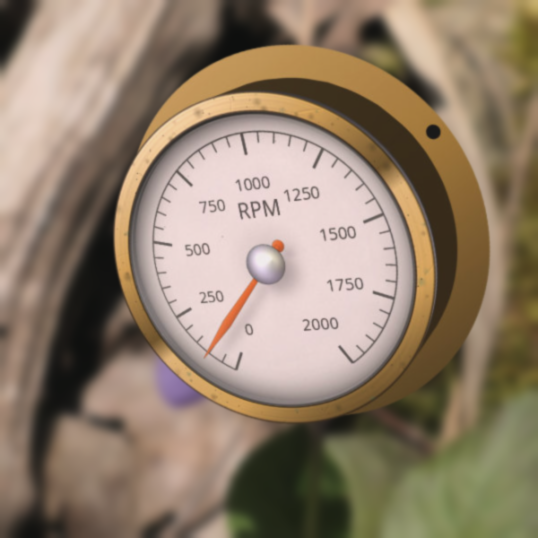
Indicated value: 100 rpm
